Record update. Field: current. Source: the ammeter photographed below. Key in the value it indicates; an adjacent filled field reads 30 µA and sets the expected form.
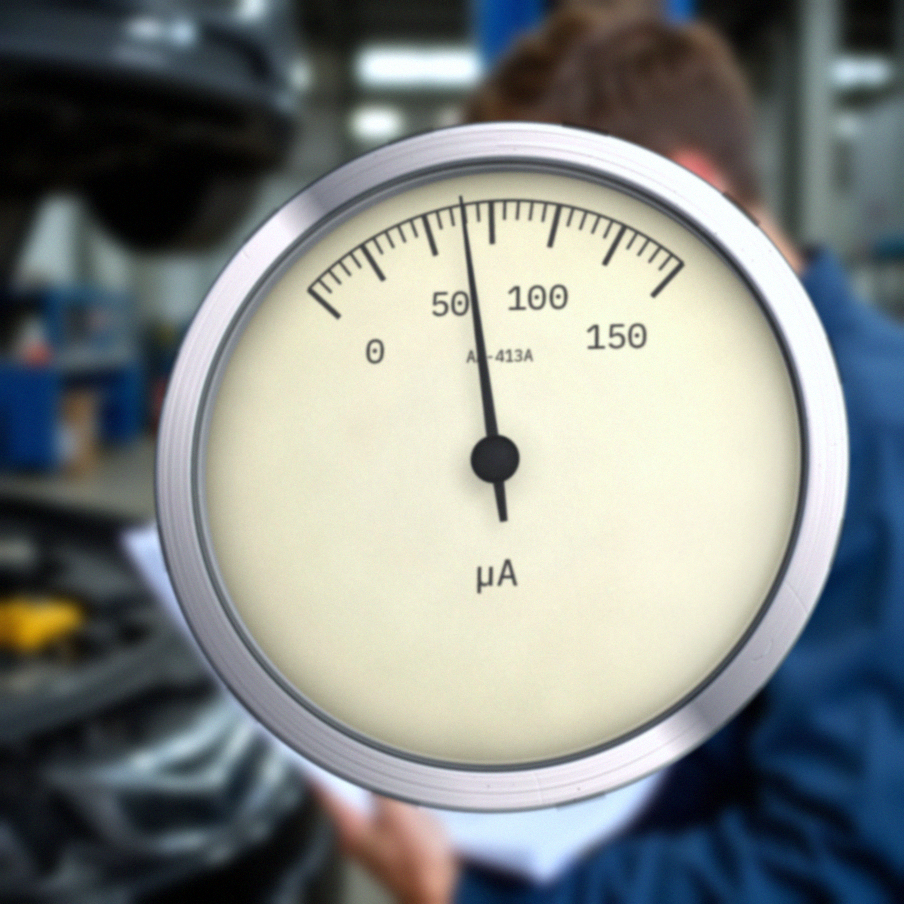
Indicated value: 65 µA
